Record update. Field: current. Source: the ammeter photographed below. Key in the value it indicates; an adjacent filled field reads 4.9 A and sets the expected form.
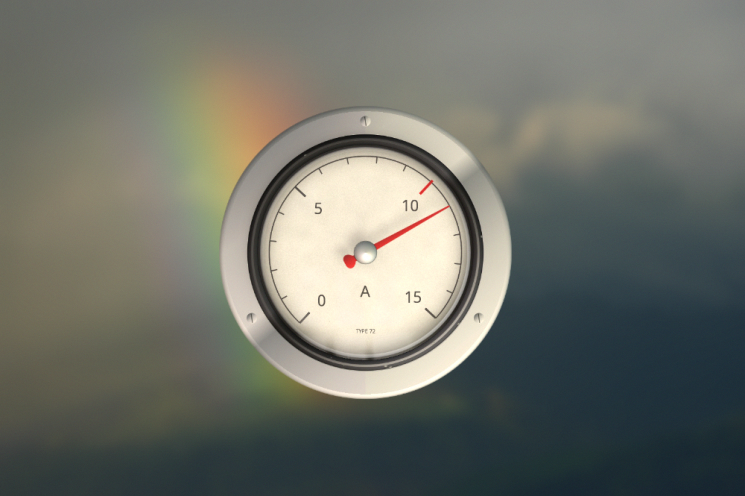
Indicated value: 11 A
